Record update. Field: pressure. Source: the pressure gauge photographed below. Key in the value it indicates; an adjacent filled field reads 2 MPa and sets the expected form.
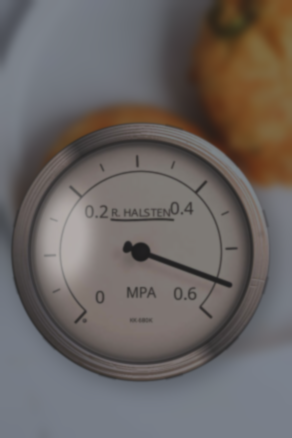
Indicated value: 0.55 MPa
